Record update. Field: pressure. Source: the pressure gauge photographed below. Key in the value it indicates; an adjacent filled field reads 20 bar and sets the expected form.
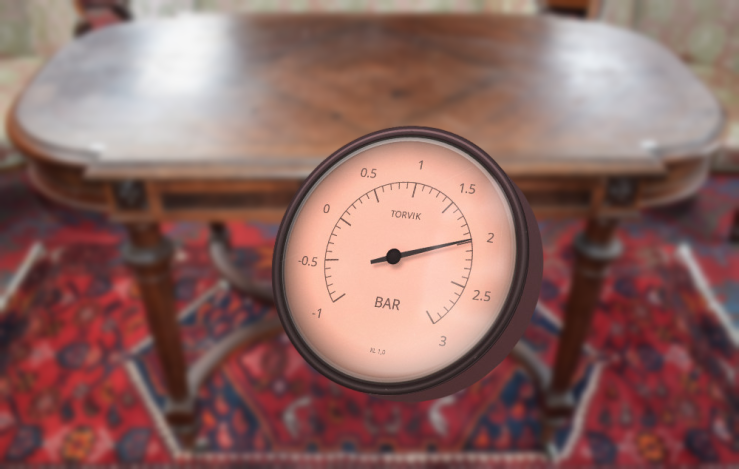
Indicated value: 2 bar
